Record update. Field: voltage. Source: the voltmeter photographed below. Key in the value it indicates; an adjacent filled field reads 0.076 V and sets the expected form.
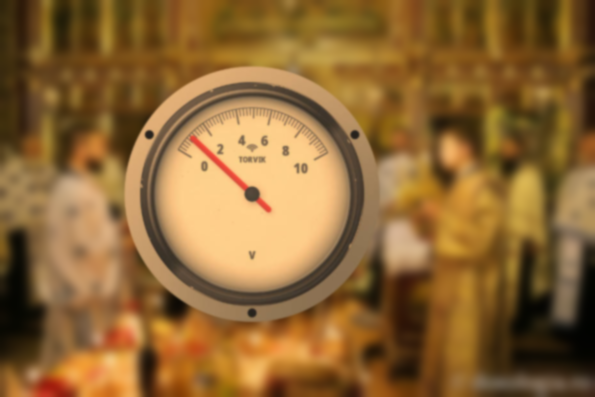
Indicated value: 1 V
